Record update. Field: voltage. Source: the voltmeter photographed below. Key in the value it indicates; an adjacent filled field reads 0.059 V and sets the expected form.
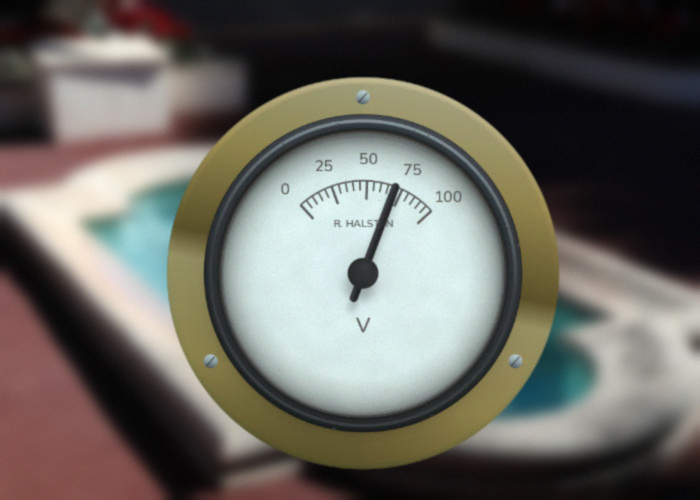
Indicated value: 70 V
